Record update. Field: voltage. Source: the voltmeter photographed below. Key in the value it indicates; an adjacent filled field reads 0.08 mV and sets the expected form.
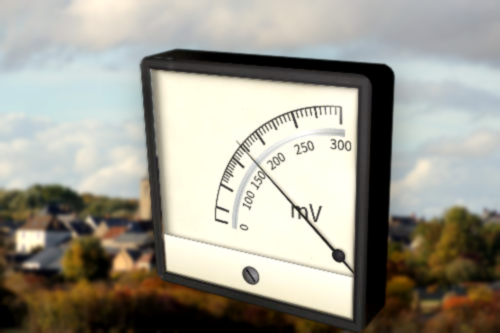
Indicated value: 175 mV
